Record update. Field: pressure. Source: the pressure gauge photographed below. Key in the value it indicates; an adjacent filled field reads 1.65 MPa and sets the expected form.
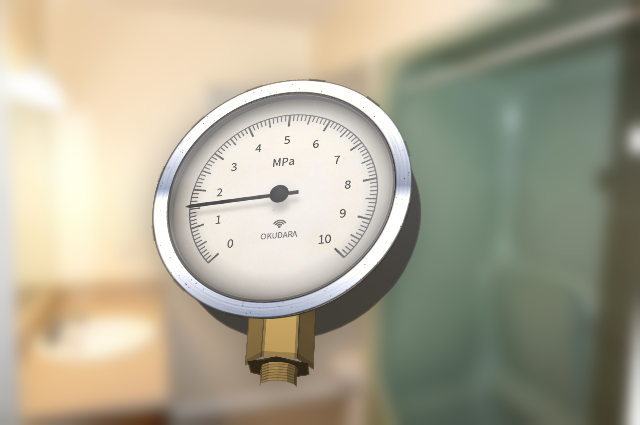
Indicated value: 1.5 MPa
